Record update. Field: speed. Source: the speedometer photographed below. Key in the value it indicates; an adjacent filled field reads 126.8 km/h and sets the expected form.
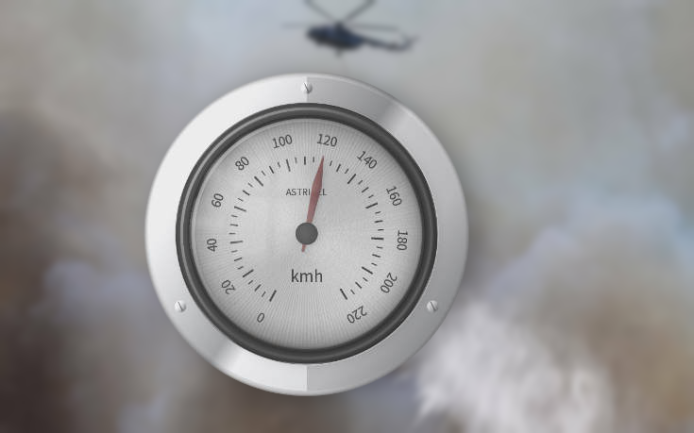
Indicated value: 120 km/h
